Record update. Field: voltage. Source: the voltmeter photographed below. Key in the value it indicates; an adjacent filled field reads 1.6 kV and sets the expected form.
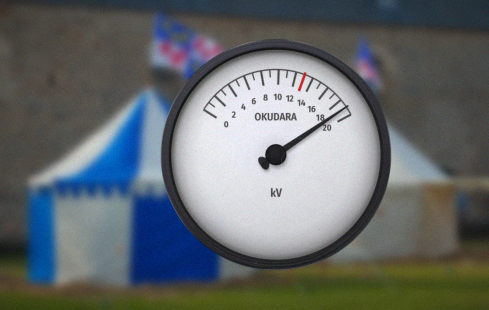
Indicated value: 19 kV
